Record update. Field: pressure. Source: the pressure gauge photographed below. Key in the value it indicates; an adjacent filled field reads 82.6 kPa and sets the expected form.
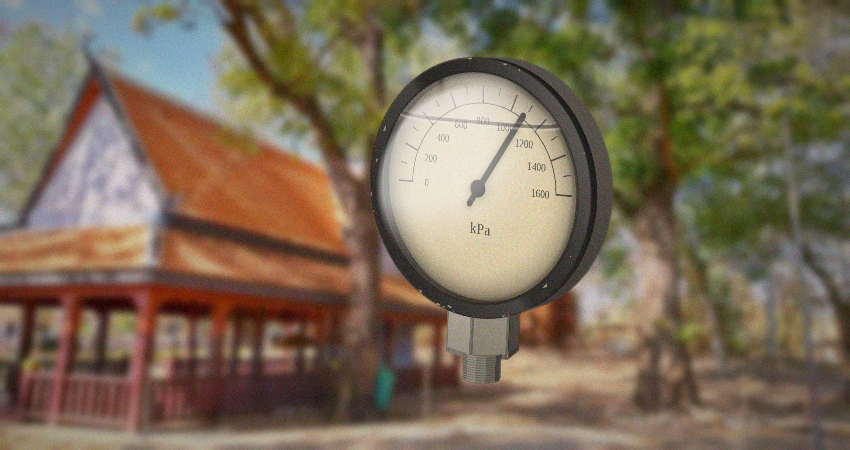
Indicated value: 1100 kPa
